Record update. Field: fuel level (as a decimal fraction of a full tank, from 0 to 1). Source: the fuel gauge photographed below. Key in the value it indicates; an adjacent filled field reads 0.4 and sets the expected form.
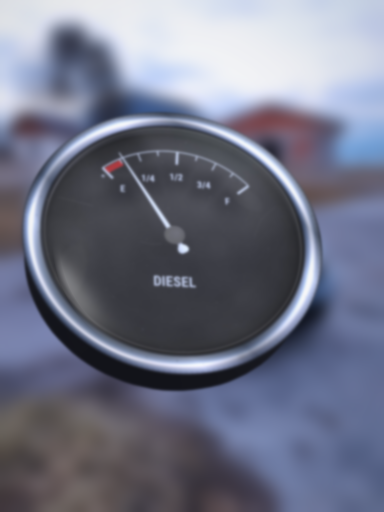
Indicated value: 0.125
